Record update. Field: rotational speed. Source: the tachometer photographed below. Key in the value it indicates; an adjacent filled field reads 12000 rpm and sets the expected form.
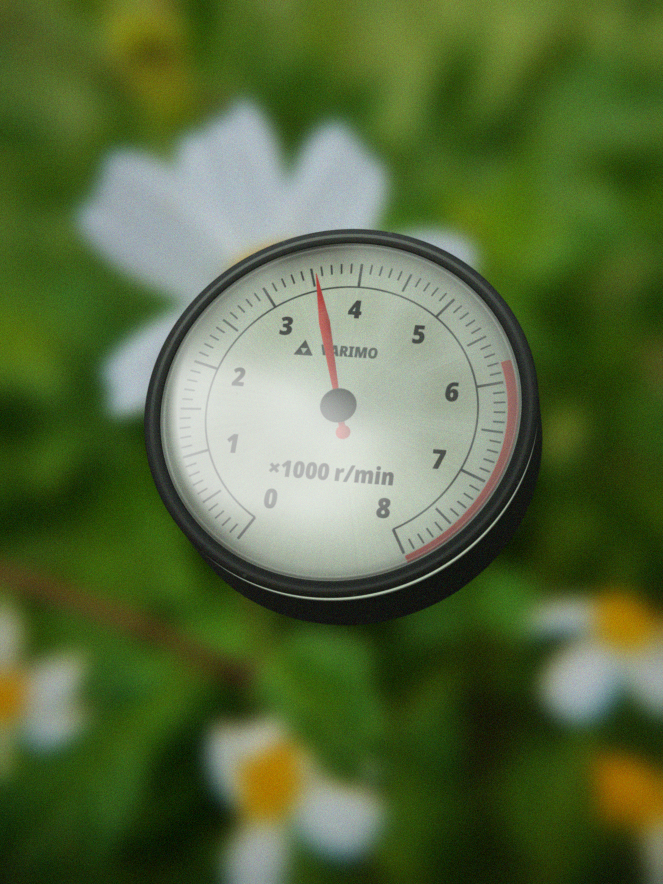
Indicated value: 3550 rpm
